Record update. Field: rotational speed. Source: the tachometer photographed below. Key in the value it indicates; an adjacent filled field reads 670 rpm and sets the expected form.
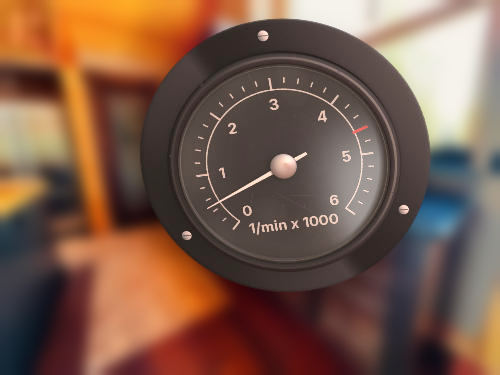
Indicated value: 500 rpm
